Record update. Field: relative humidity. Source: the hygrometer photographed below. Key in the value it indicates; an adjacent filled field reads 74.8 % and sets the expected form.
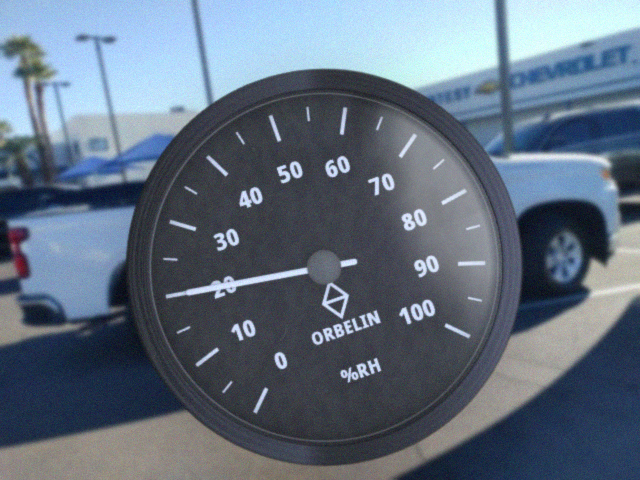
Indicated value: 20 %
